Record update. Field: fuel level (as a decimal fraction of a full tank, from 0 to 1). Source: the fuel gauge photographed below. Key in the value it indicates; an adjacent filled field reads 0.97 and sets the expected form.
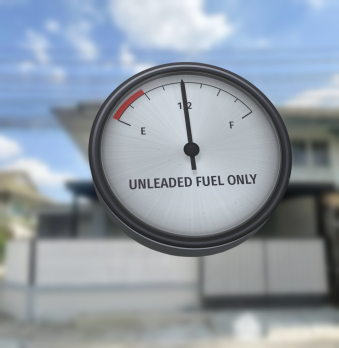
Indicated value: 0.5
